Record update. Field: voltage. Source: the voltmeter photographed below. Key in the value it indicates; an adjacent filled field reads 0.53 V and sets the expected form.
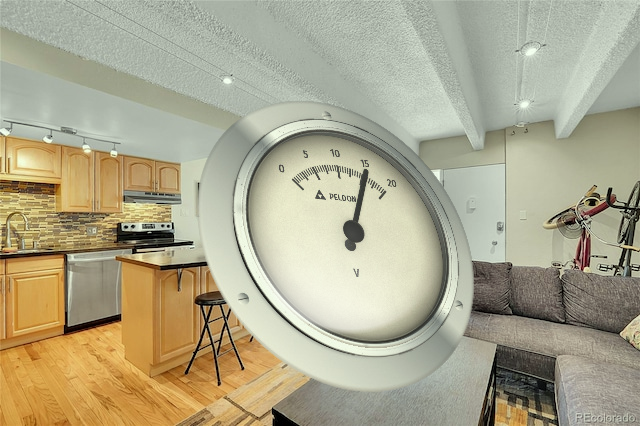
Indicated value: 15 V
